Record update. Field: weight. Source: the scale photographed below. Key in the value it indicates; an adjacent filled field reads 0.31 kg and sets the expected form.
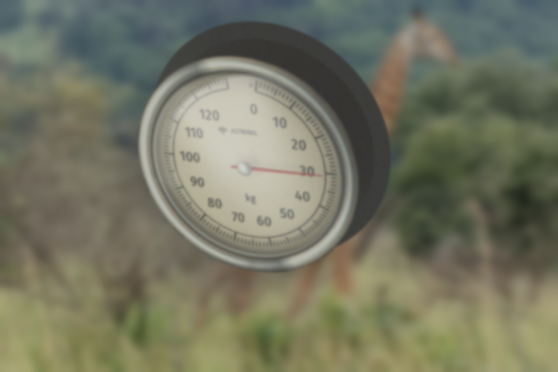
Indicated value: 30 kg
